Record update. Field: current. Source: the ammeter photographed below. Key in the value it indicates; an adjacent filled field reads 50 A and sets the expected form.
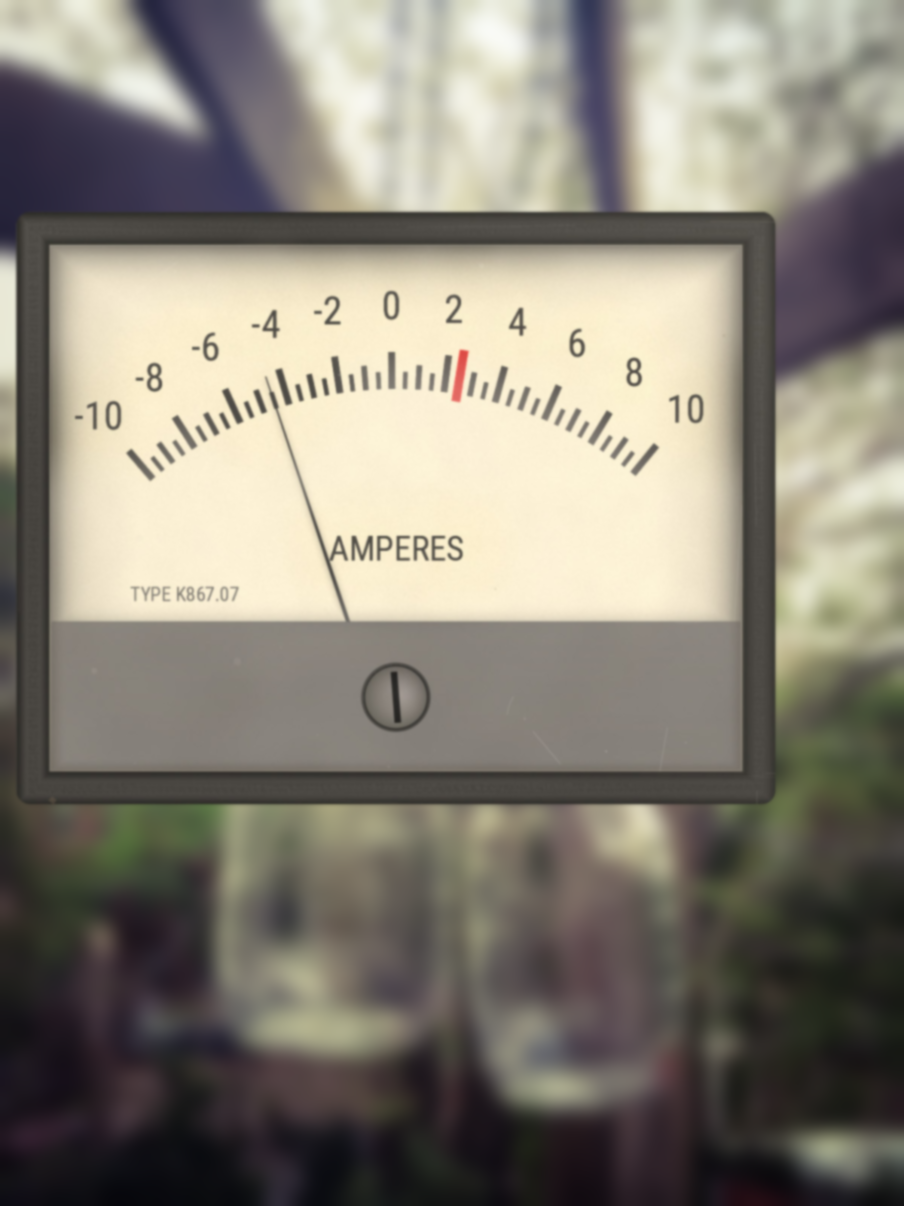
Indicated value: -4.5 A
